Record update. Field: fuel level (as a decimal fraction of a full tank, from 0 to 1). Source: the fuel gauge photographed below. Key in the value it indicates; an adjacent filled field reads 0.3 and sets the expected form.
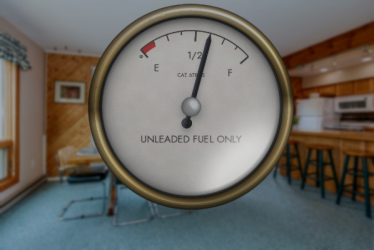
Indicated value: 0.625
